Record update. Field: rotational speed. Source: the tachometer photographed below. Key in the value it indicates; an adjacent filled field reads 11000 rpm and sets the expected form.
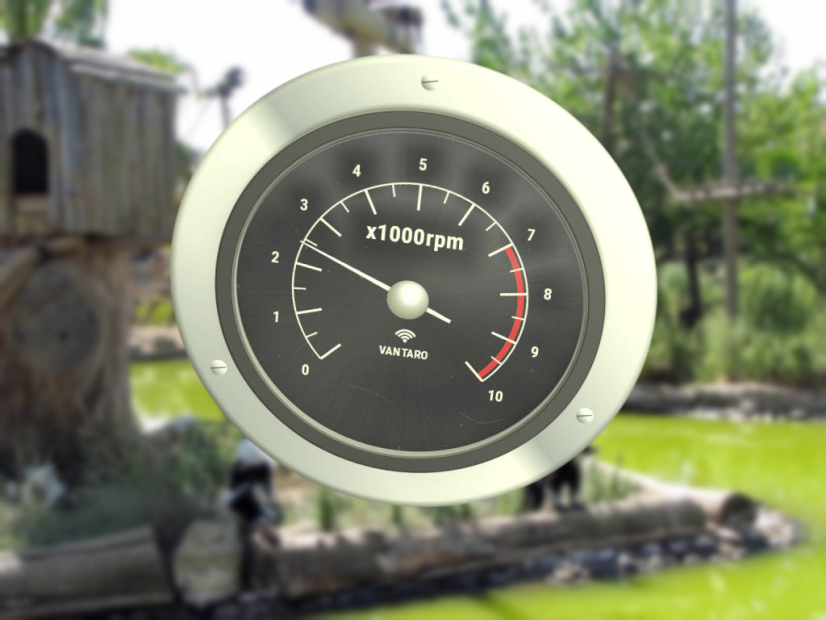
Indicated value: 2500 rpm
